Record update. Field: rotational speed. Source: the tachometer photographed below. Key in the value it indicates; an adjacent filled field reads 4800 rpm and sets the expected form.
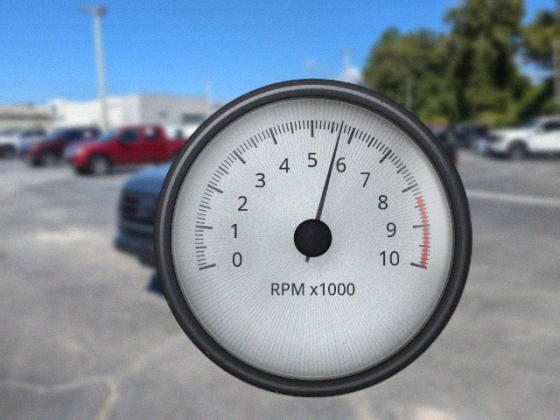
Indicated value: 5700 rpm
